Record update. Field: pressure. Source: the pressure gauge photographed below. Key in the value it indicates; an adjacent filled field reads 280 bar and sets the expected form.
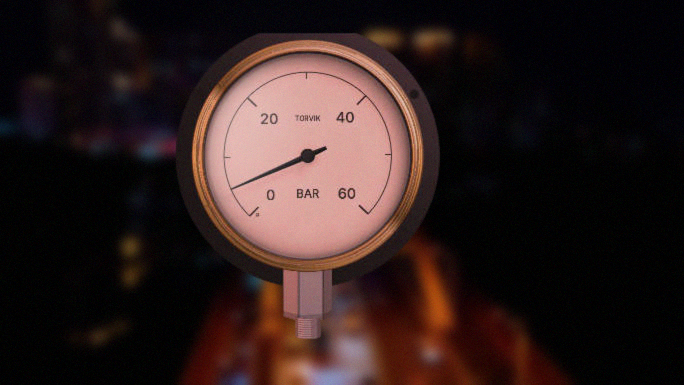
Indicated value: 5 bar
